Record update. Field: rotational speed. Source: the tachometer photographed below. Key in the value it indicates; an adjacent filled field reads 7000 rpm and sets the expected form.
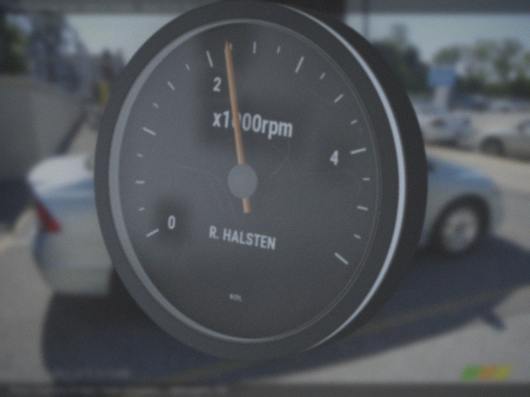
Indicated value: 2250 rpm
